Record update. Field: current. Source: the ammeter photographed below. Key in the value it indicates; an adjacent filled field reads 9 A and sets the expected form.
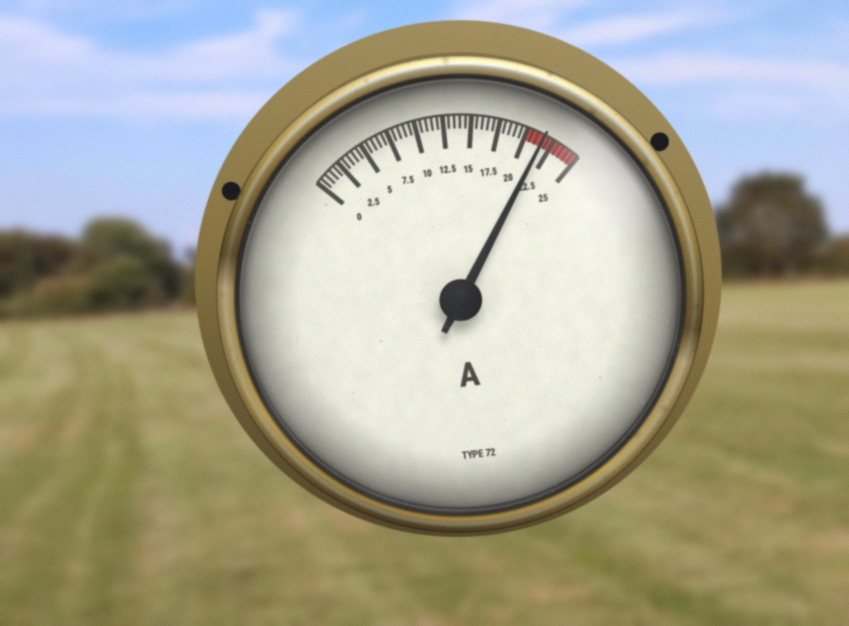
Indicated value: 21.5 A
